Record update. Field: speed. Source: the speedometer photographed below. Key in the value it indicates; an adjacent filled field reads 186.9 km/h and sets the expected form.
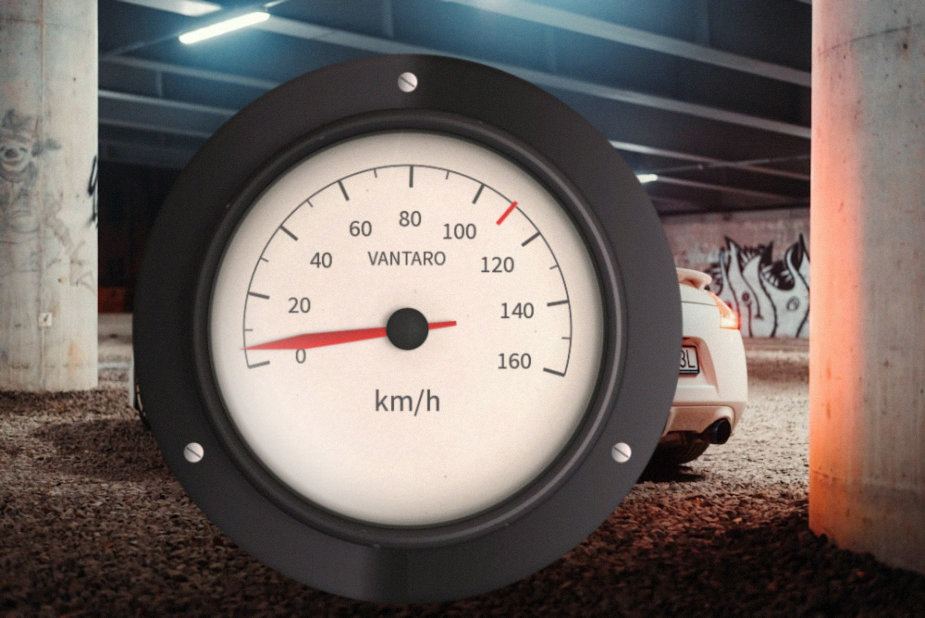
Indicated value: 5 km/h
